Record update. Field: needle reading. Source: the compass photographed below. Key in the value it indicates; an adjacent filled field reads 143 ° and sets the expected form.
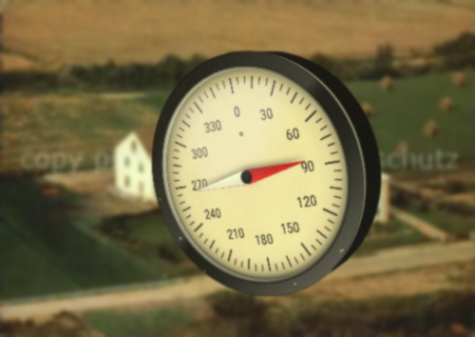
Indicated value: 85 °
